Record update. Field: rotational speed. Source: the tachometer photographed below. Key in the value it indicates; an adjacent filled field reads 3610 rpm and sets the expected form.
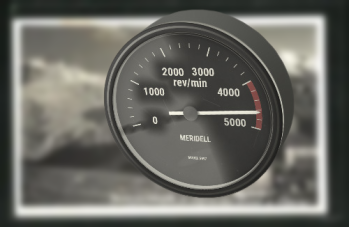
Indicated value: 4600 rpm
